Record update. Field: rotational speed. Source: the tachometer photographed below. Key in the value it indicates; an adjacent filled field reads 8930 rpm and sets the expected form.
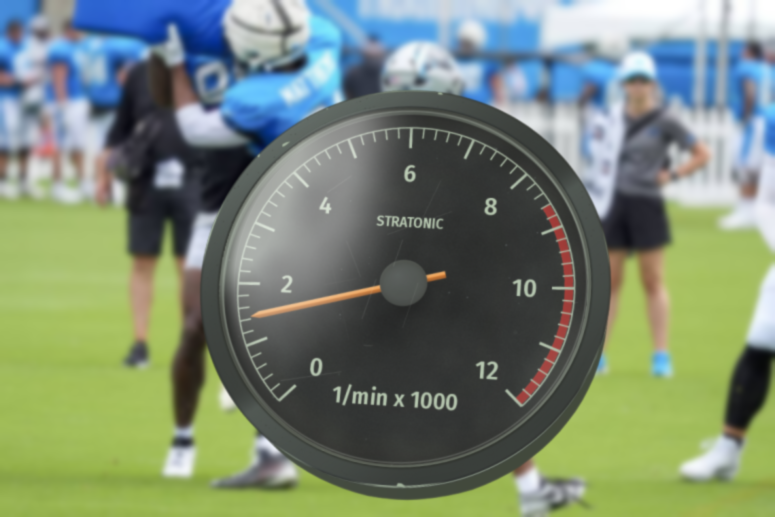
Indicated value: 1400 rpm
